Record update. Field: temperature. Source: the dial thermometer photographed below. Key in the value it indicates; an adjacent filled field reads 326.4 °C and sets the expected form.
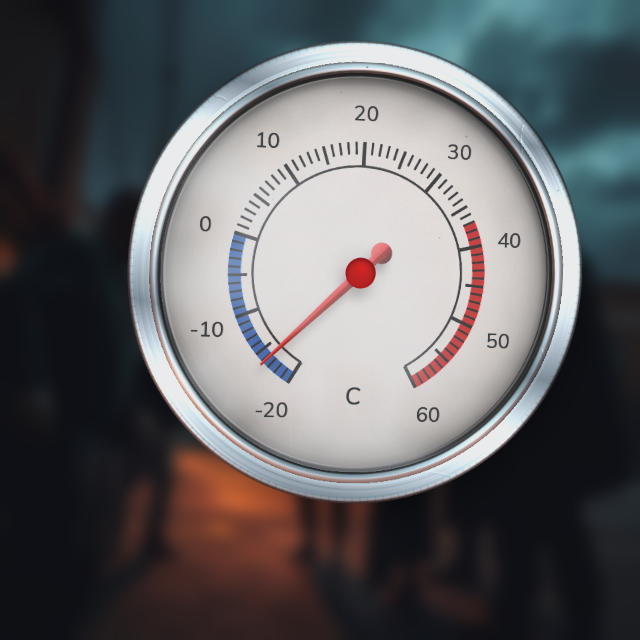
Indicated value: -16 °C
